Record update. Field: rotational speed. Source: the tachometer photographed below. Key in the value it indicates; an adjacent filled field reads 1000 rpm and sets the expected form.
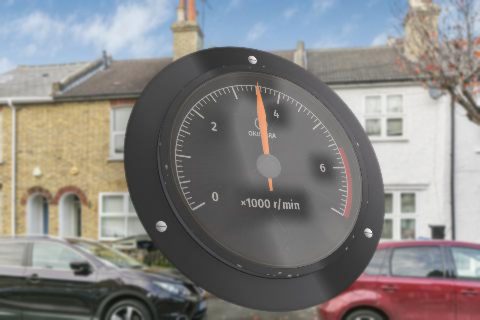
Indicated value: 3500 rpm
